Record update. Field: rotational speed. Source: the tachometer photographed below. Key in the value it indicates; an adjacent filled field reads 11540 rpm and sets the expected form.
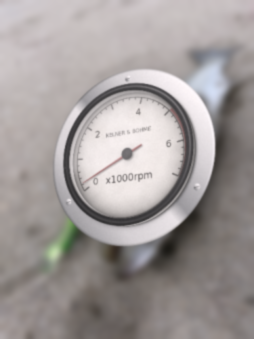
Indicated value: 200 rpm
